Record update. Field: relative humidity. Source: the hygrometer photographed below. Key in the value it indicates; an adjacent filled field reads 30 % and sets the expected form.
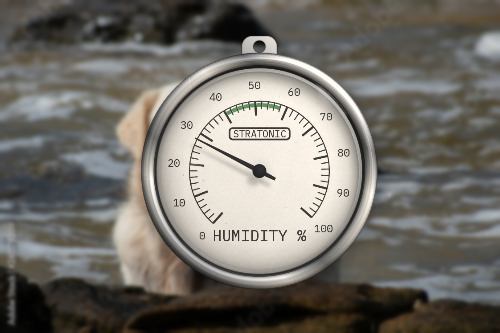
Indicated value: 28 %
